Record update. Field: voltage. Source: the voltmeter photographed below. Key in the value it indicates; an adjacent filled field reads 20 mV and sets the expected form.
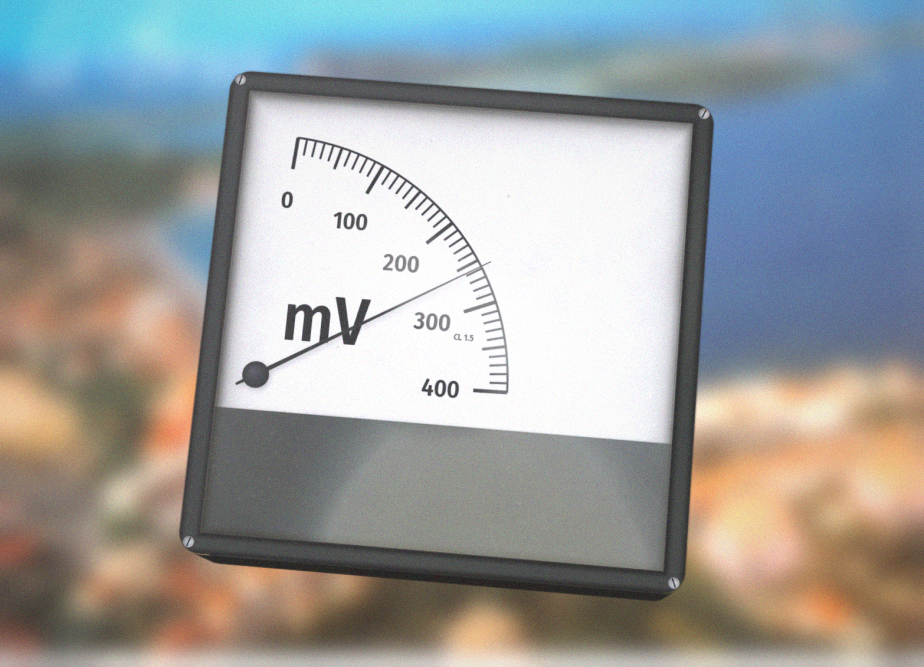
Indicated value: 260 mV
